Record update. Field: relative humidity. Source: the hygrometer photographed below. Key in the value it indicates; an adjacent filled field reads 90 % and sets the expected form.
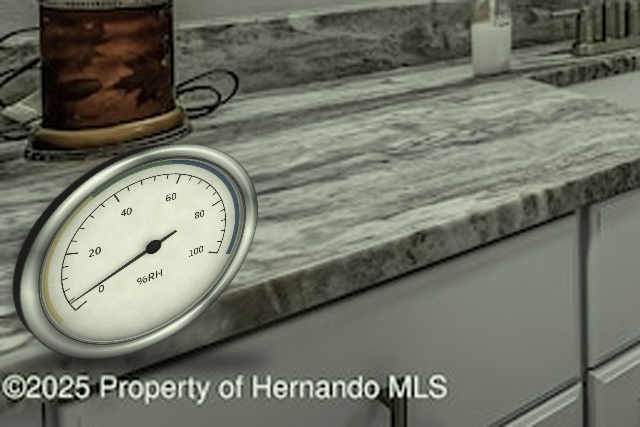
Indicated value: 4 %
